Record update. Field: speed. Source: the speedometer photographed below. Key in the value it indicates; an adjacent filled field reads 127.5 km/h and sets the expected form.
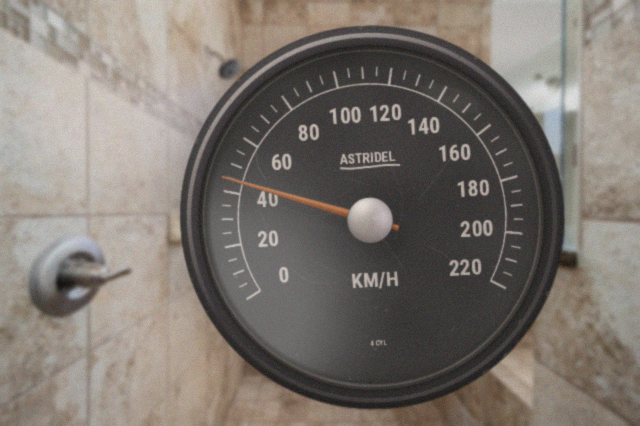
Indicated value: 45 km/h
